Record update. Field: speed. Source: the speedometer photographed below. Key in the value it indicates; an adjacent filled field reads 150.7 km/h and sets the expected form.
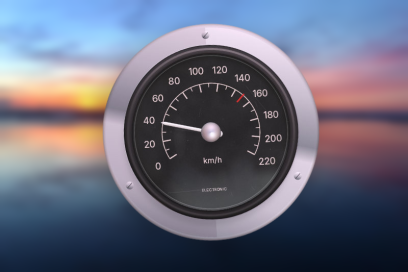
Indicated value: 40 km/h
